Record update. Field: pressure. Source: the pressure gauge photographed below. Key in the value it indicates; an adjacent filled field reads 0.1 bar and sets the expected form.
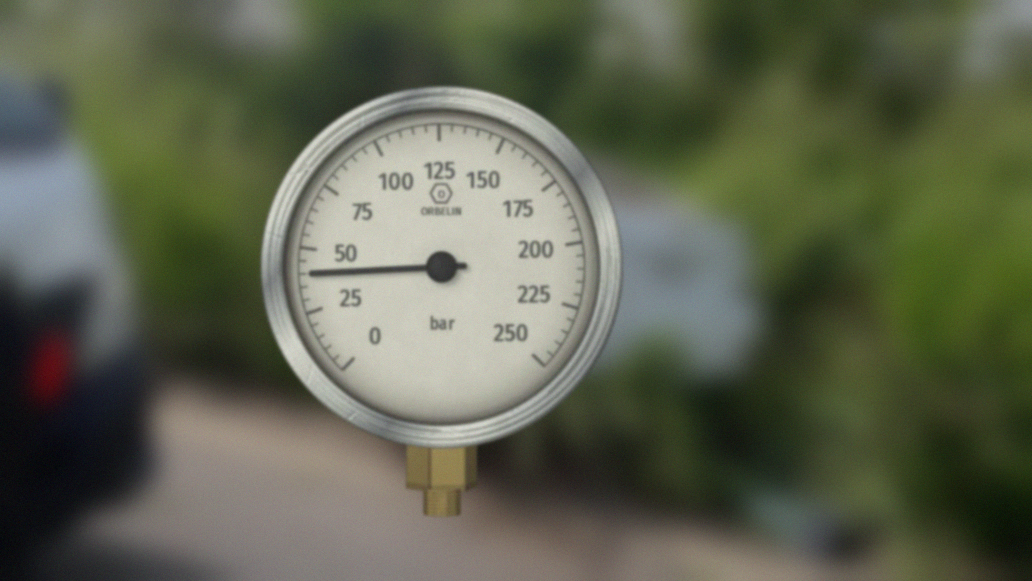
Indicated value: 40 bar
